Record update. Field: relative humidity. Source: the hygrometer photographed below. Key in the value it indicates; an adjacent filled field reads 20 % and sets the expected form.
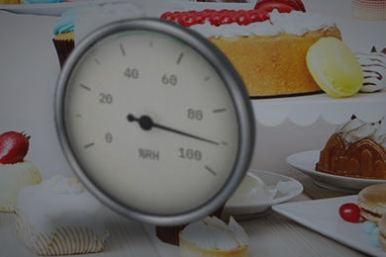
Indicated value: 90 %
